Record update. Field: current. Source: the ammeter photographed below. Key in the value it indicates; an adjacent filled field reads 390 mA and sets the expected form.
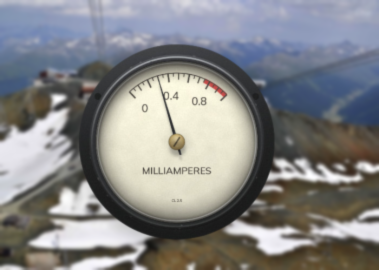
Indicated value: 0.3 mA
